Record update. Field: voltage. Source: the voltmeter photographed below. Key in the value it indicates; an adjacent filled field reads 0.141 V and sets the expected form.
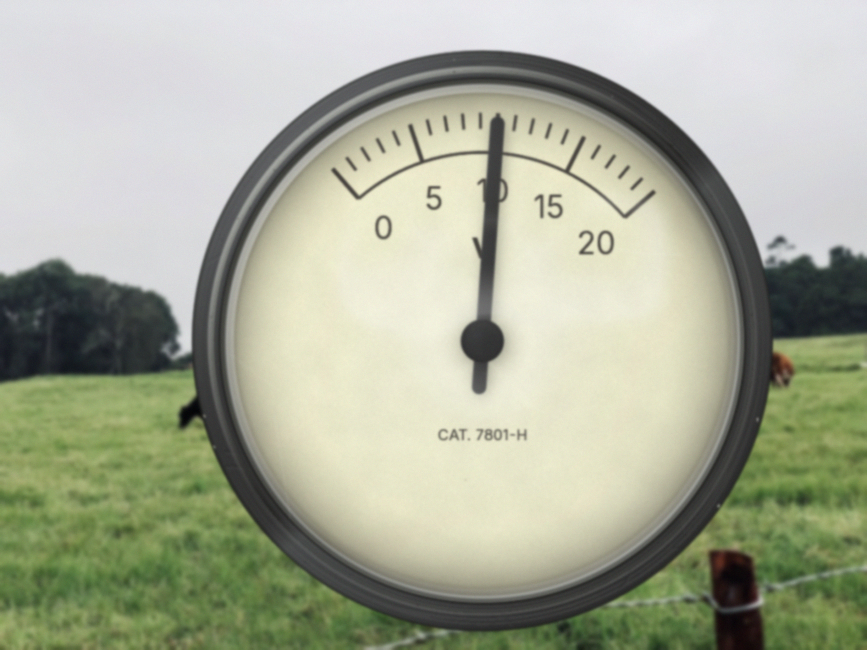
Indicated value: 10 V
